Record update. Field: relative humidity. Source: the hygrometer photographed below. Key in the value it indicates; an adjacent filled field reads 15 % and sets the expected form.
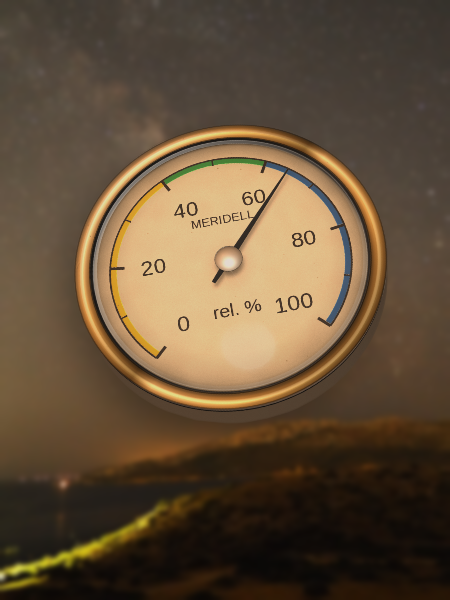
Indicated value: 65 %
